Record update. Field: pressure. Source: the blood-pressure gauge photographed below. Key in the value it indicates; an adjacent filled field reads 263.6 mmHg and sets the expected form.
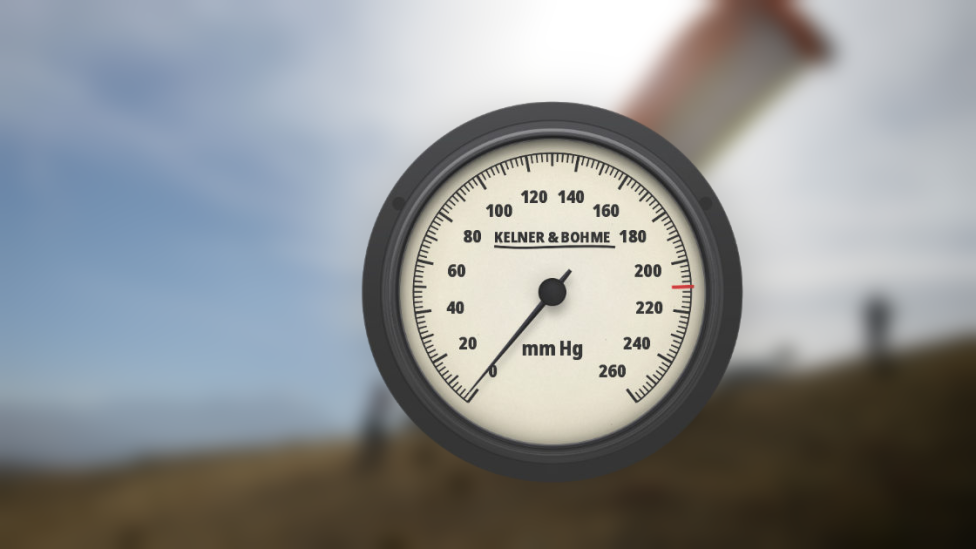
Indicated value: 2 mmHg
